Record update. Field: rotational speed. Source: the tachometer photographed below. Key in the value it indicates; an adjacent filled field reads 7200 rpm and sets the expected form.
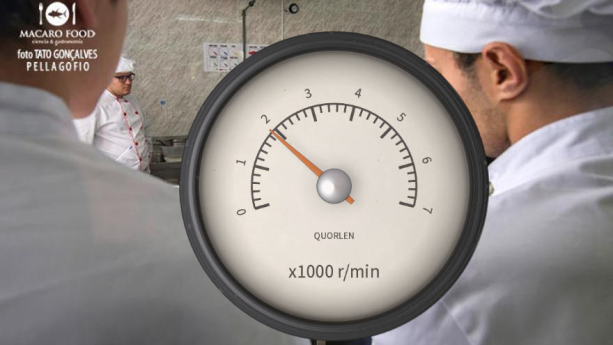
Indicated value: 1900 rpm
